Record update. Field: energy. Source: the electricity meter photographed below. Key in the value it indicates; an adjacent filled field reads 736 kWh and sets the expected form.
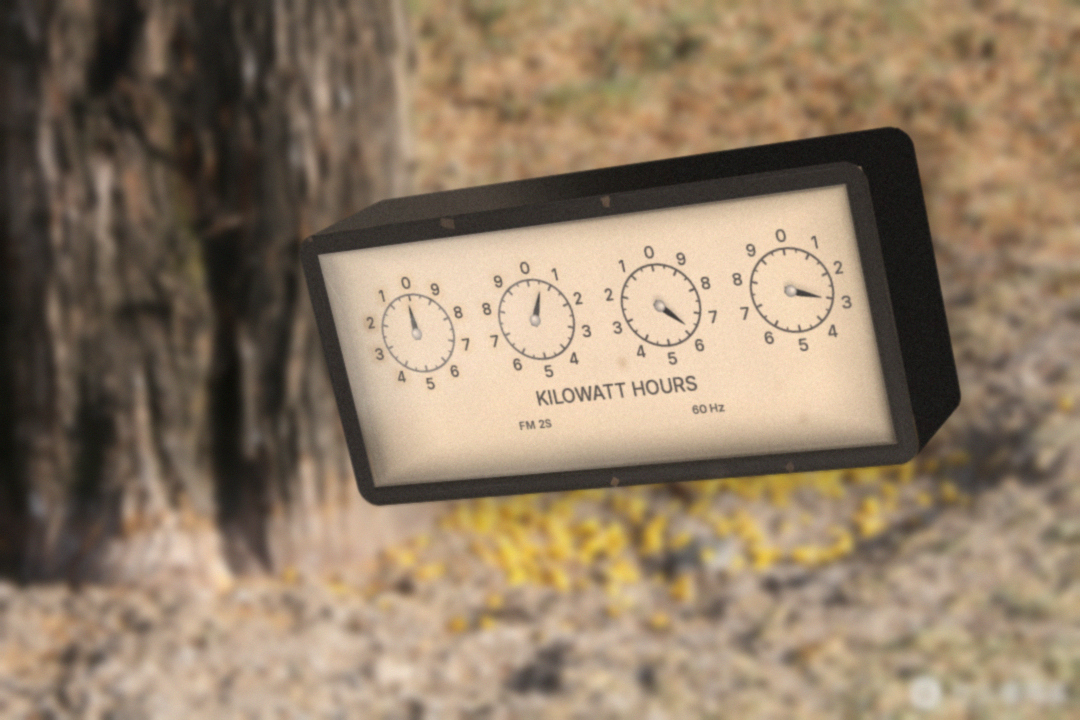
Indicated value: 63 kWh
